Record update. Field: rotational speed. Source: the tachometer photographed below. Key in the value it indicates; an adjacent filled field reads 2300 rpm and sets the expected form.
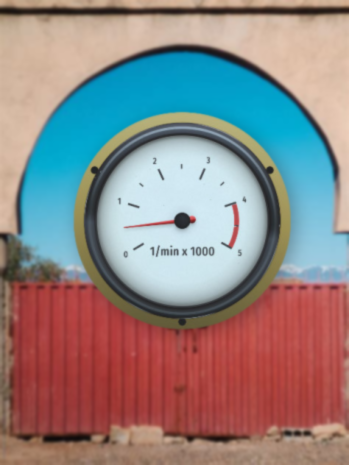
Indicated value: 500 rpm
